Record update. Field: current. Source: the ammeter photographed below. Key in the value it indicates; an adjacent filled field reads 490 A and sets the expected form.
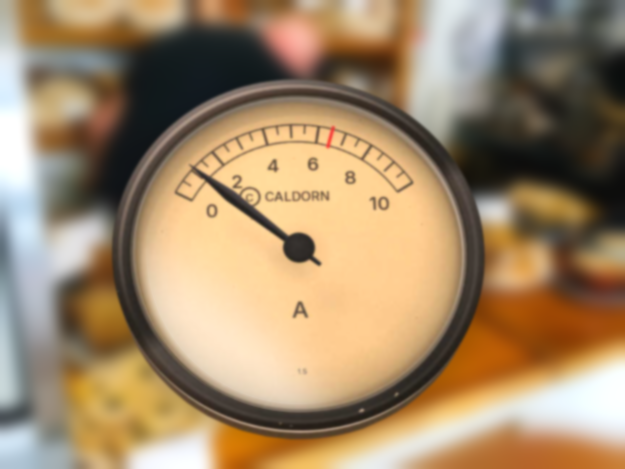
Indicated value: 1 A
